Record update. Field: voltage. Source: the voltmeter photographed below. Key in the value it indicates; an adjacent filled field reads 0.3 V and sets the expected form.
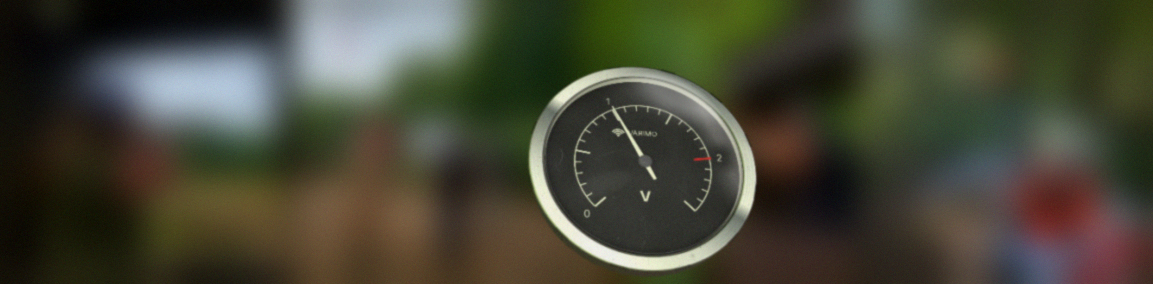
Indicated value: 1 V
